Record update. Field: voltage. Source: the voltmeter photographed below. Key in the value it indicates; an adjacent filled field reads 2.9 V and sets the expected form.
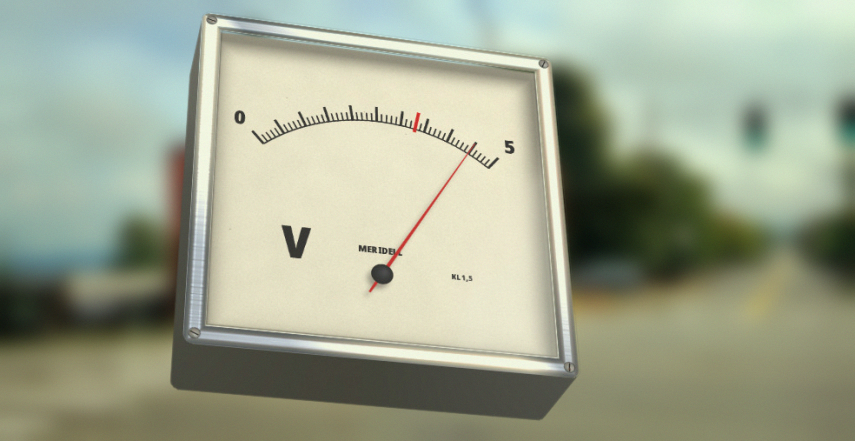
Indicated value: 4.5 V
